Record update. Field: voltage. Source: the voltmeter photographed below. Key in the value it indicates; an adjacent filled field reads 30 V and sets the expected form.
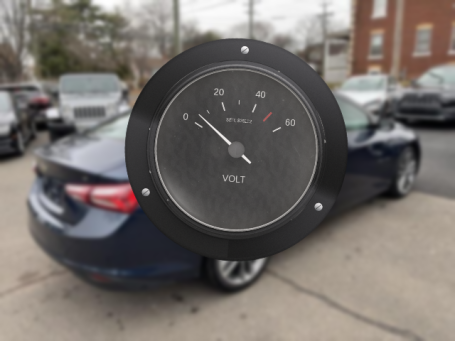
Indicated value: 5 V
